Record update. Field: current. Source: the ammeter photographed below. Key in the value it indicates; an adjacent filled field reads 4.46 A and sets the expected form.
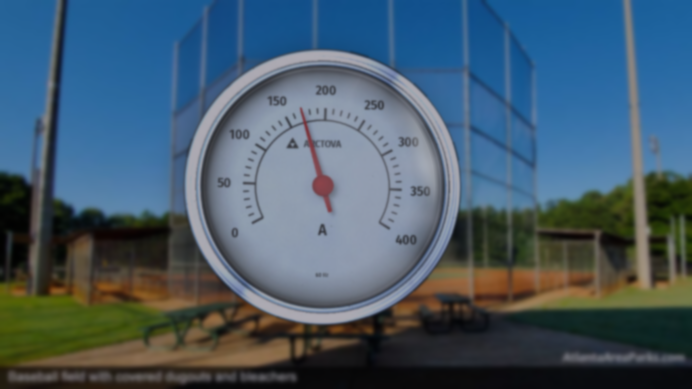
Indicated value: 170 A
